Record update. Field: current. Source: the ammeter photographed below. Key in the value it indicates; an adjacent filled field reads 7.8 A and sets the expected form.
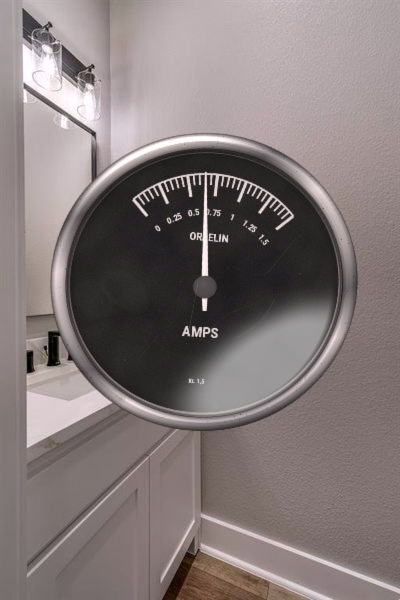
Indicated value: 0.65 A
